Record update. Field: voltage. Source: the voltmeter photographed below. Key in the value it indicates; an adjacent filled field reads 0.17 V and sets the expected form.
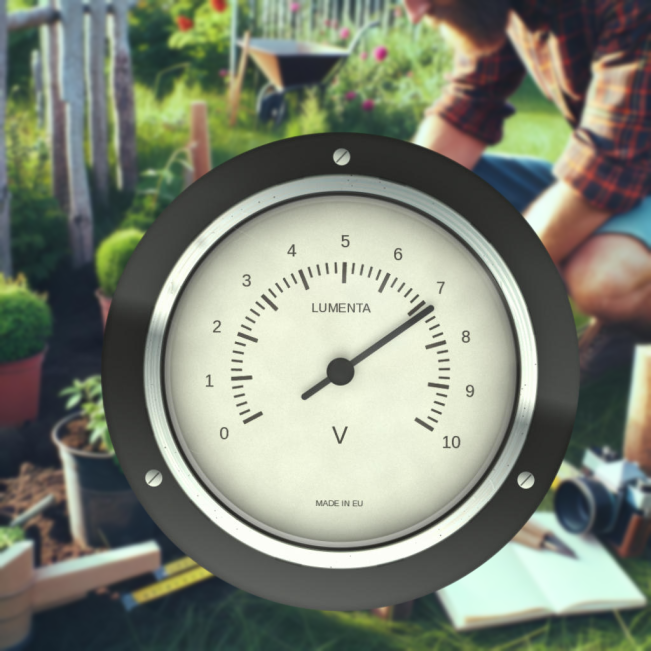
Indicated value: 7.2 V
